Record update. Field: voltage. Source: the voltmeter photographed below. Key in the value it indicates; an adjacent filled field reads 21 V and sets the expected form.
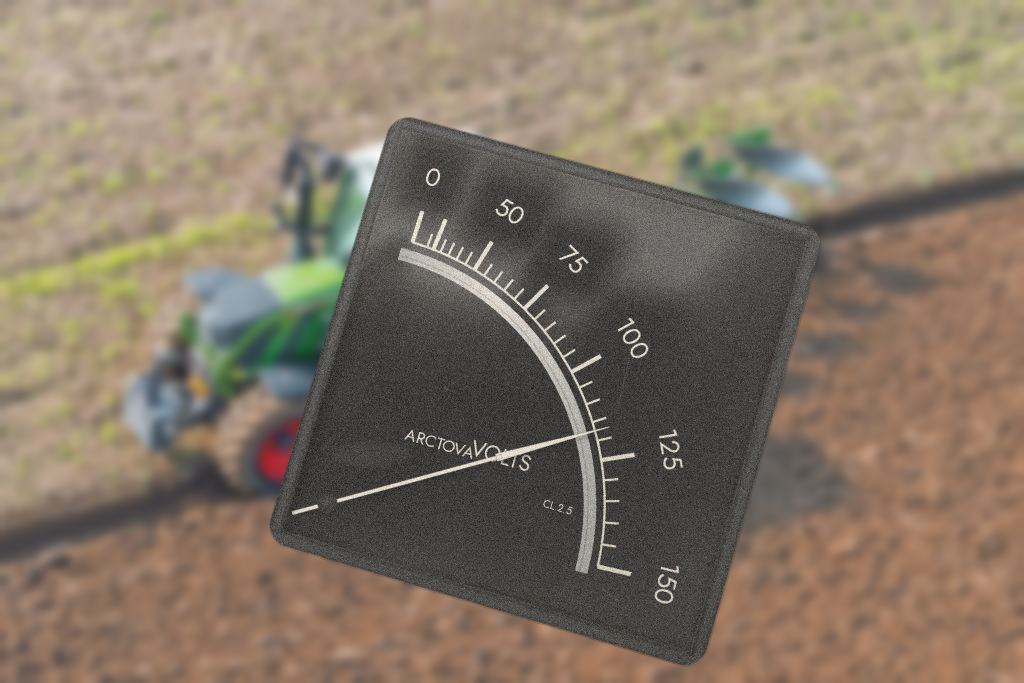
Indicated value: 117.5 V
